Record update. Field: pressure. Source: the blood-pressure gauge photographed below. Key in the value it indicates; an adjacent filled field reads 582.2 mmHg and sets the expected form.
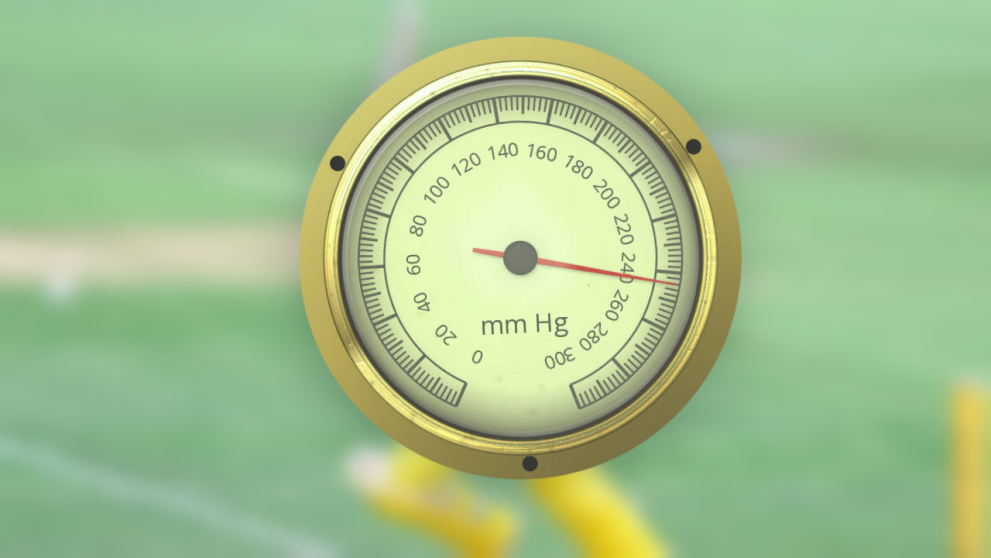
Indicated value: 244 mmHg
